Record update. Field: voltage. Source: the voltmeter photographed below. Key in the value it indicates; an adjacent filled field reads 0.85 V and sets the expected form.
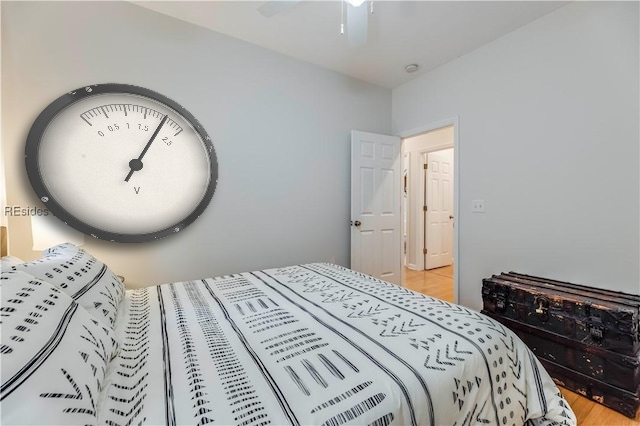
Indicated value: 2 V
